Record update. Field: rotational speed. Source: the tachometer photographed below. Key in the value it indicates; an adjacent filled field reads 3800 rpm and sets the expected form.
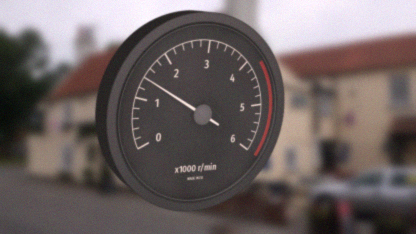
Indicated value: 1400 rpm
